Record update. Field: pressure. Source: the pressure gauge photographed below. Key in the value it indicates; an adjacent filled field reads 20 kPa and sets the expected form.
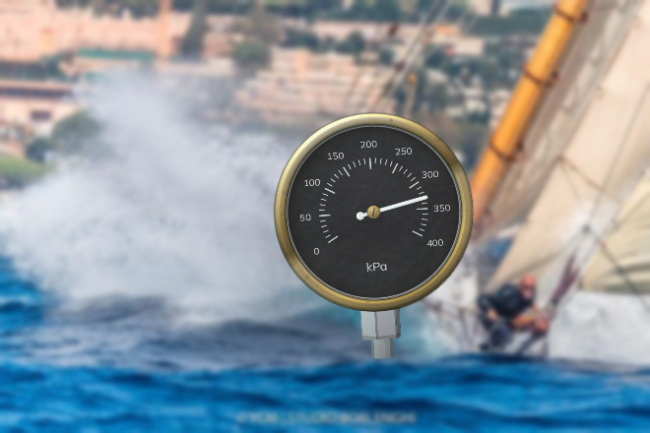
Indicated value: 330 kPa
